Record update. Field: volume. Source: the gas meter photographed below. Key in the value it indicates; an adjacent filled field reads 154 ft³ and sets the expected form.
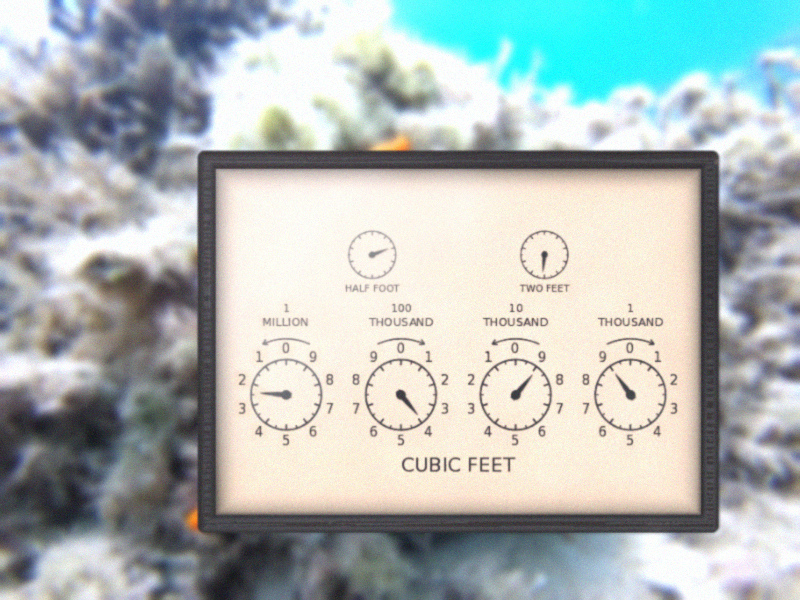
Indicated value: 238900 ft³
